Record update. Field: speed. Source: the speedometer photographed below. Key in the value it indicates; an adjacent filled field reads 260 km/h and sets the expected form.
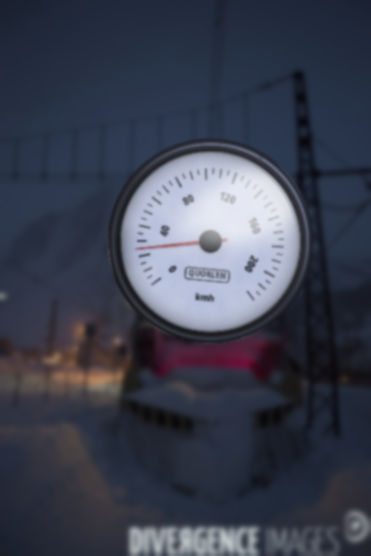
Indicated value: 25 km/h
